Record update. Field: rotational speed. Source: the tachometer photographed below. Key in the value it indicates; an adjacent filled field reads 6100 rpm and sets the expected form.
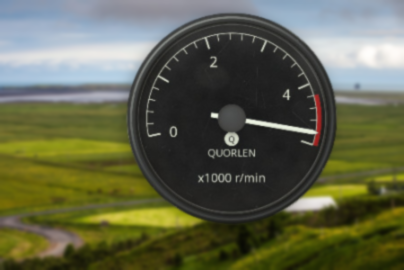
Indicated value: 4800 rpm
